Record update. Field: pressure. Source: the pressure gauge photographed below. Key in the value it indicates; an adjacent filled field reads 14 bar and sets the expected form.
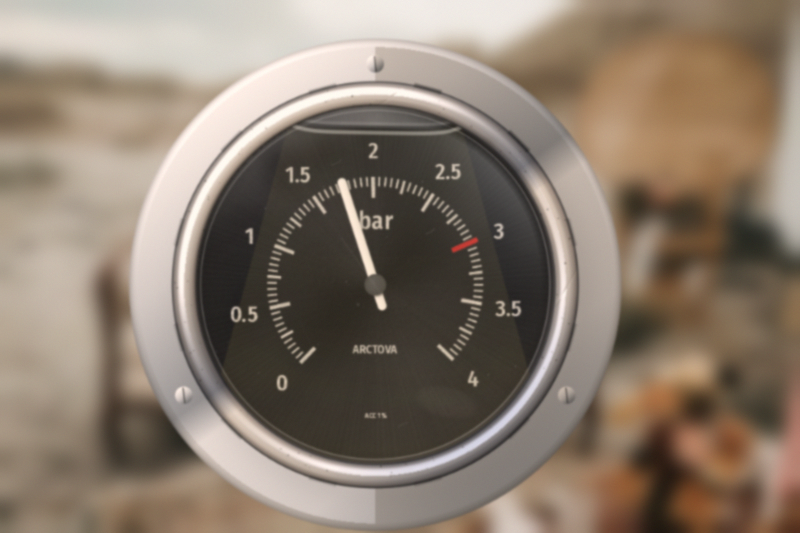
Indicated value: 1.75 bar
